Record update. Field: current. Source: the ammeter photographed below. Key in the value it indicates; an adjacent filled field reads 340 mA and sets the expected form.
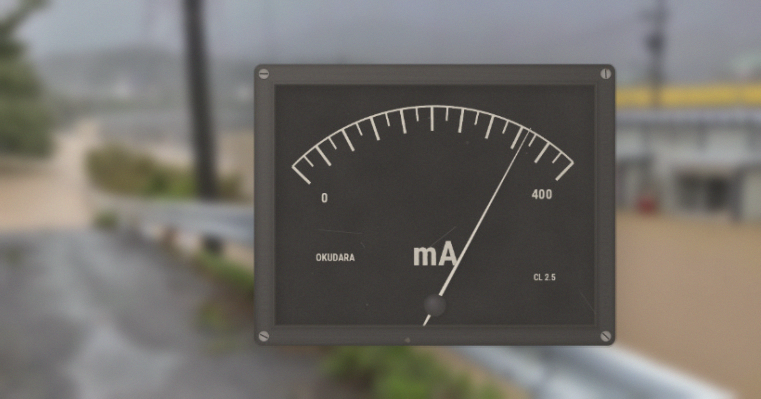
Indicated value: 330 mA
